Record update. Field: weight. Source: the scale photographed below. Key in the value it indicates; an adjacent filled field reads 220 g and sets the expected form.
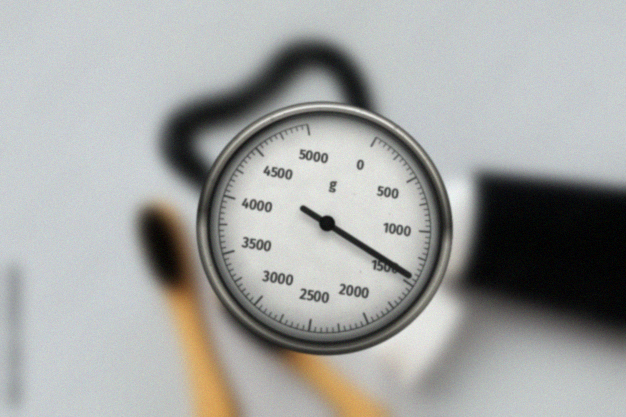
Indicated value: 1450 g
